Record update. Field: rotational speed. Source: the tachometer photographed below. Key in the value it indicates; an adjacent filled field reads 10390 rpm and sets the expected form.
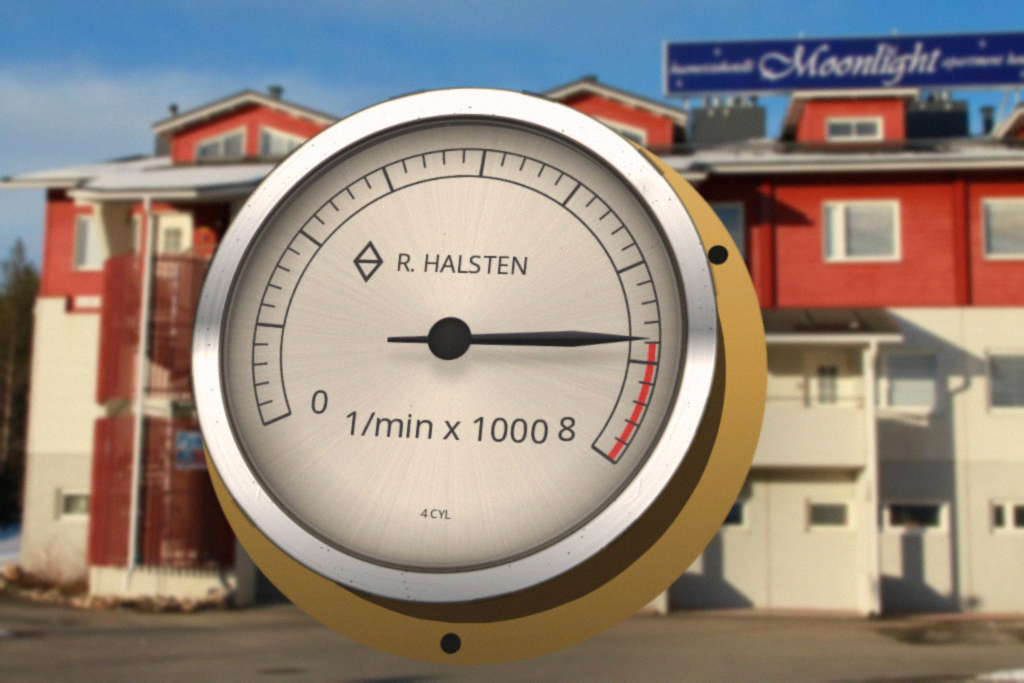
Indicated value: 6800 rpm
